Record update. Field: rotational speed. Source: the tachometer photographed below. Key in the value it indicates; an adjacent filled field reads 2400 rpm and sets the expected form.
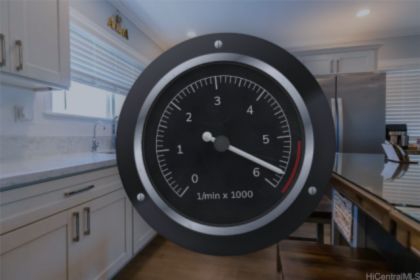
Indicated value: 5700 rpm
